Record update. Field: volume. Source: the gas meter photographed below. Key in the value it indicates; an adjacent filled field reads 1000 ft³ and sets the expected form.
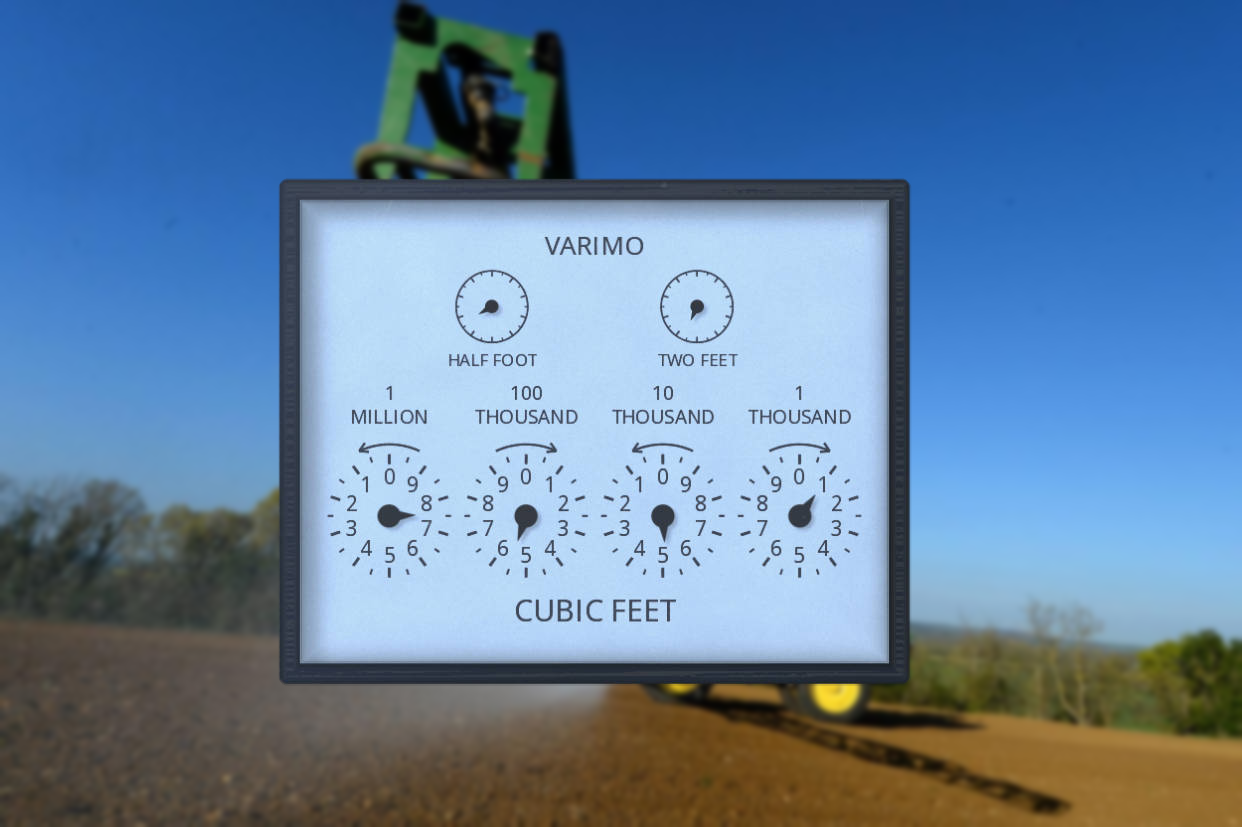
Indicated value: 755100 ft³
